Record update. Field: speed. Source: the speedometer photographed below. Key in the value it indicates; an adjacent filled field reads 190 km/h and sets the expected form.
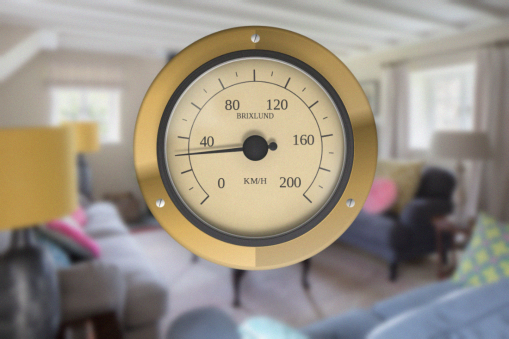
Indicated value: 30 km/h
